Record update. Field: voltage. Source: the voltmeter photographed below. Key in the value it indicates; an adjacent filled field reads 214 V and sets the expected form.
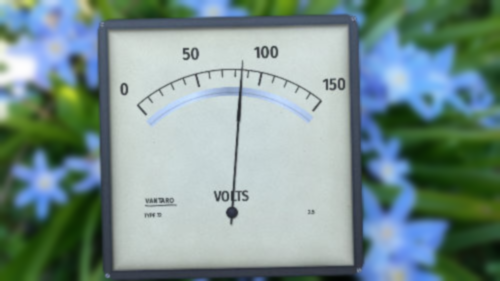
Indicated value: 85 V
